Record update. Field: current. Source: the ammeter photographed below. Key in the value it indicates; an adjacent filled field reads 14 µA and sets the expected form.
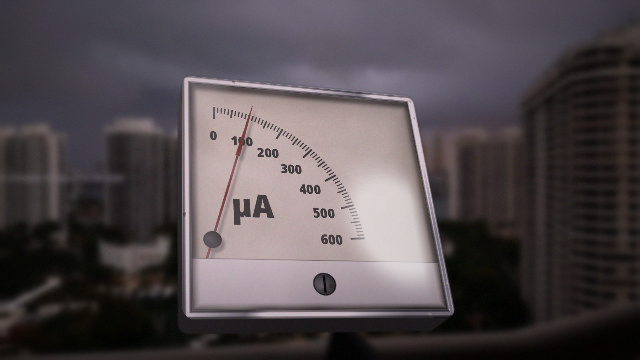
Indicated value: 100 µA
